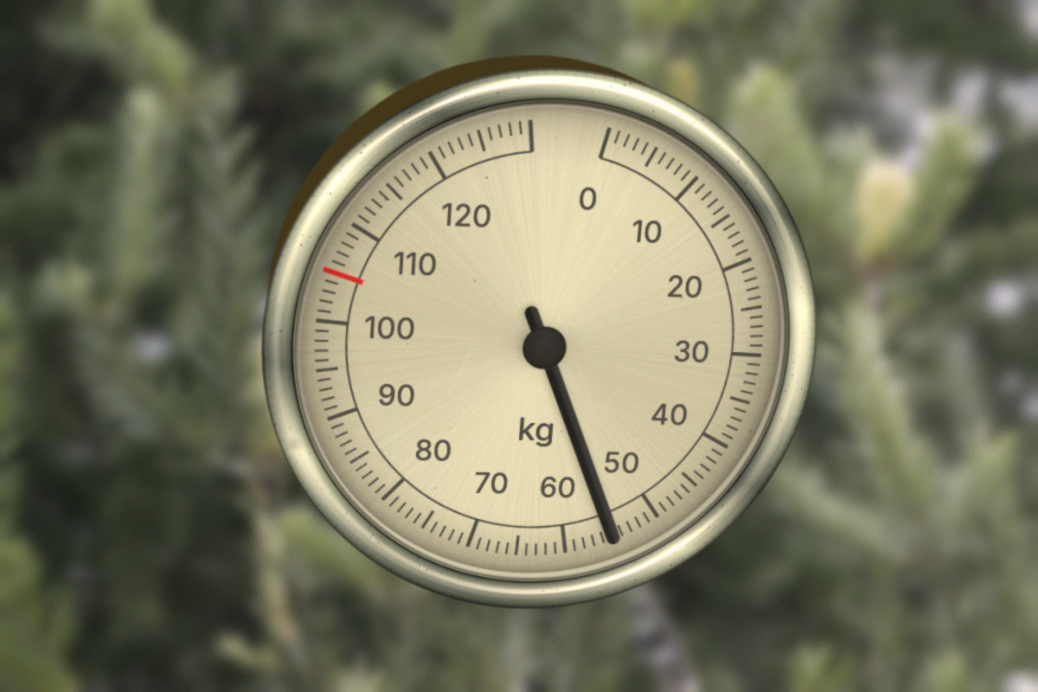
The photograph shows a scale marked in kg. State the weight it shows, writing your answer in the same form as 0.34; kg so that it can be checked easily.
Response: 55; kg
